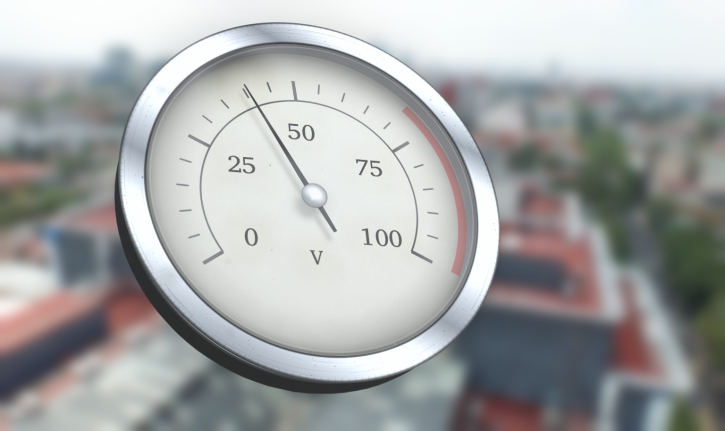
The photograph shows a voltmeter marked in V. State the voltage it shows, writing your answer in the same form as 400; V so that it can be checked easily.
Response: 40; V
